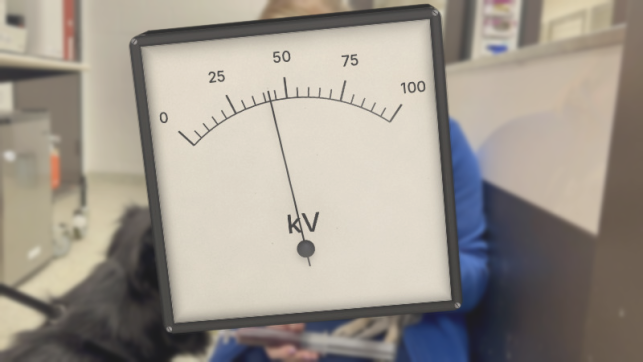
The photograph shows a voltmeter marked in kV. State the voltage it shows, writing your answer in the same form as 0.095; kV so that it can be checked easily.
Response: 42.5; kV
